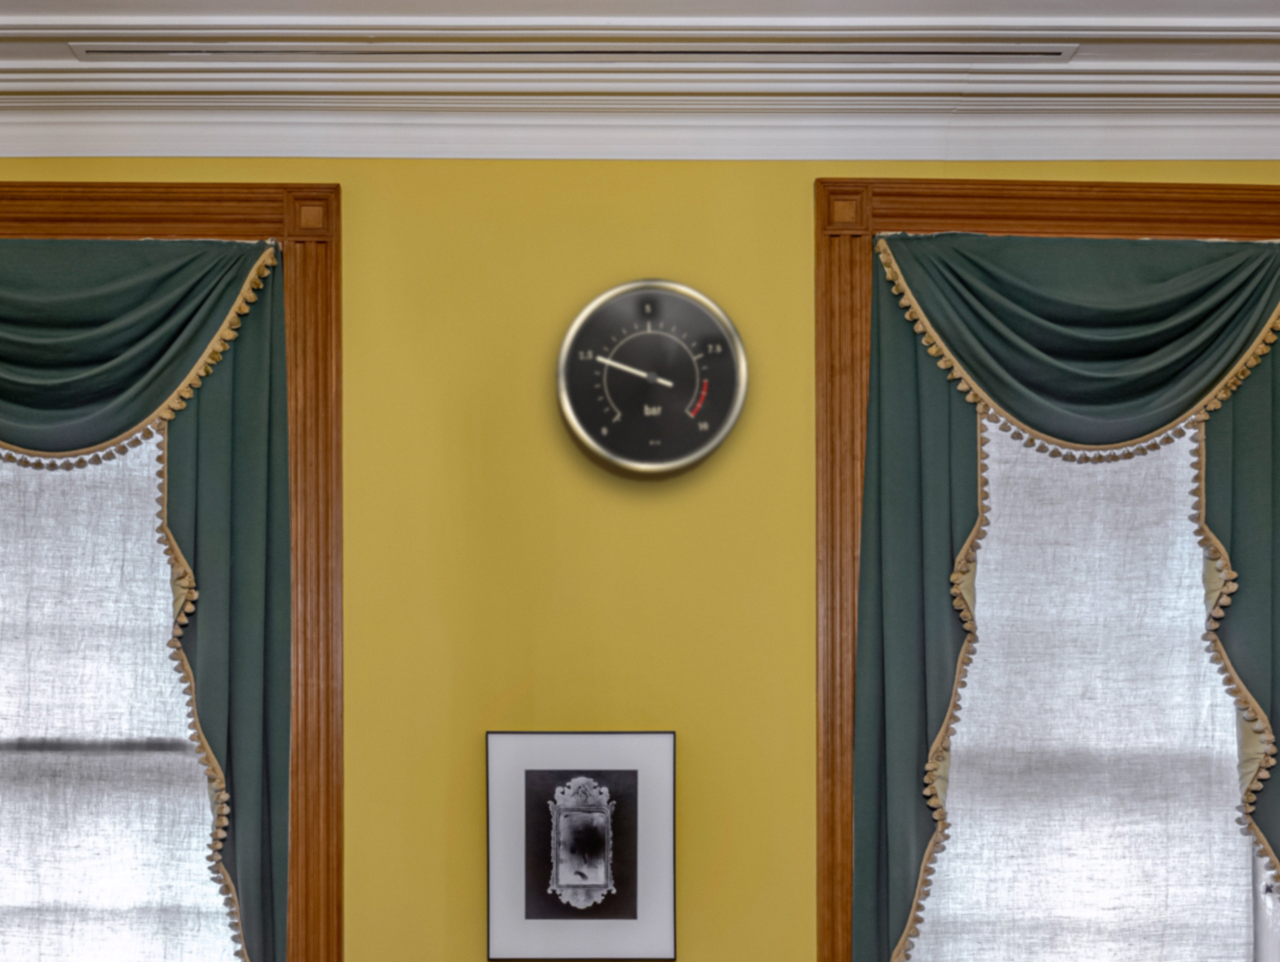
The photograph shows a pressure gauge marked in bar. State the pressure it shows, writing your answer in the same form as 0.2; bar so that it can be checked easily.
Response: 2.5; bar
